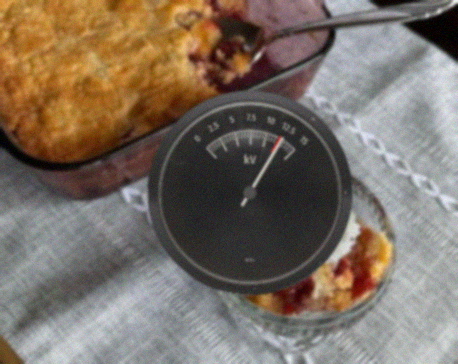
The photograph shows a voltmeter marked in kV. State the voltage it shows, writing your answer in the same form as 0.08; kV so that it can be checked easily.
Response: 12.5; kV
